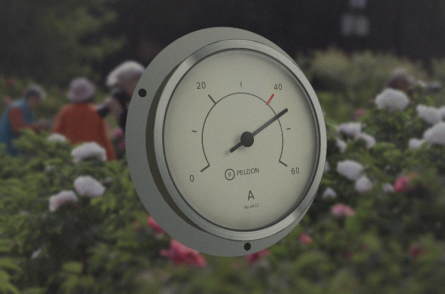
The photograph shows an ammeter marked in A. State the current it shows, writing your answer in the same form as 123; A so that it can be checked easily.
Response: 45; A
